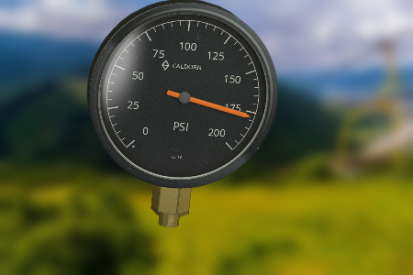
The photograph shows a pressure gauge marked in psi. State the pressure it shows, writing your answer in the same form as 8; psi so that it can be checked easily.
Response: 177.5; psi
